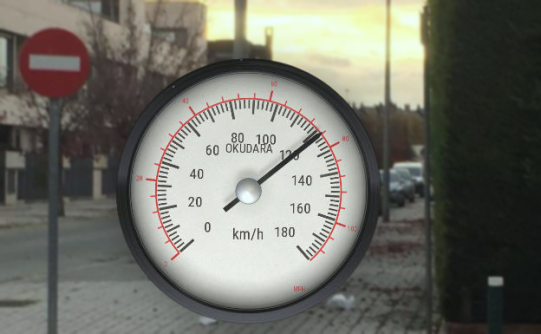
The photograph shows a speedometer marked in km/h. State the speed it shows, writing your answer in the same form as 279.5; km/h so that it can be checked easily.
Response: 122; km/h
